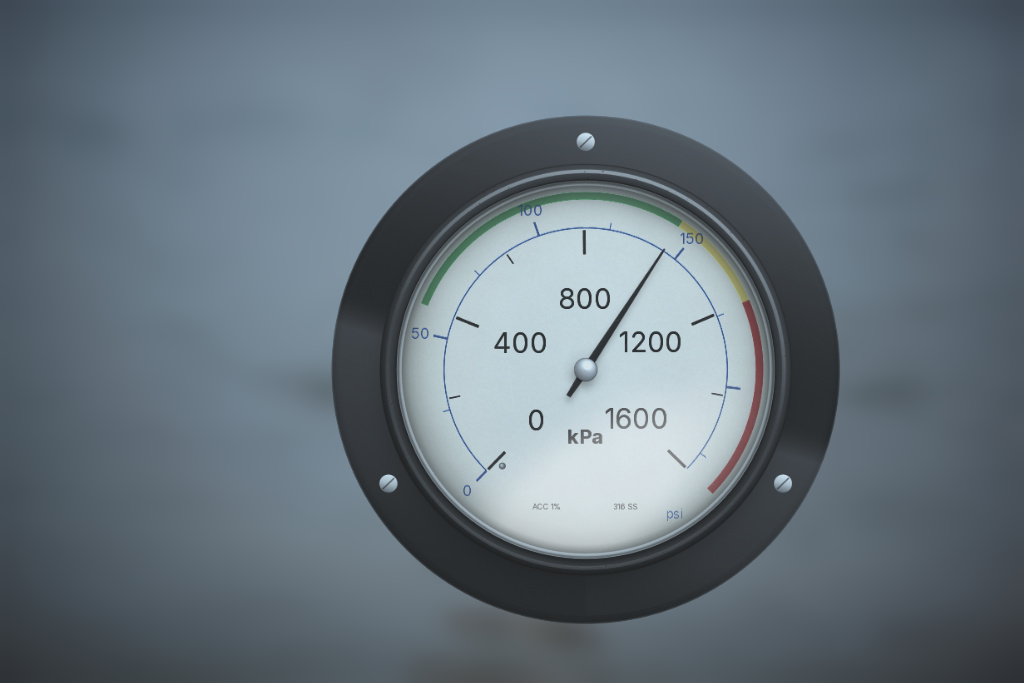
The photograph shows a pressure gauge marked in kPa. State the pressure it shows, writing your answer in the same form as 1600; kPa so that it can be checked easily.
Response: 1000; kPa
